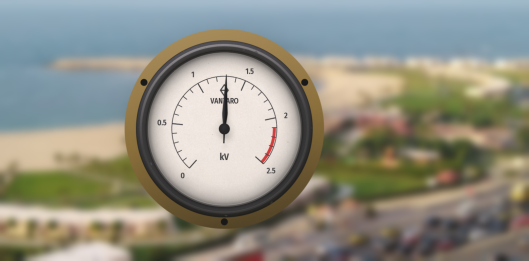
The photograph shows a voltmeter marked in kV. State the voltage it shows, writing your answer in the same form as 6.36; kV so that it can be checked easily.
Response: 1.3; kV
